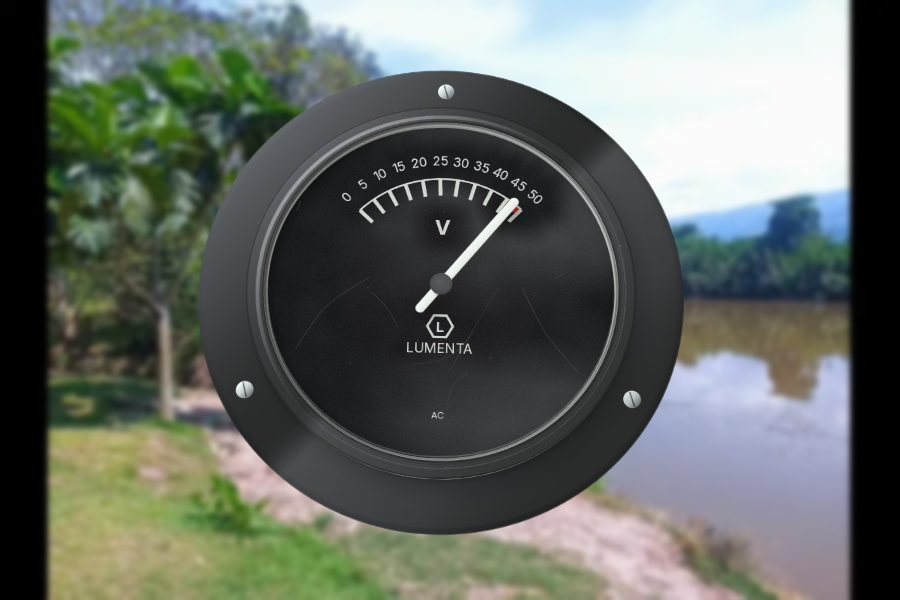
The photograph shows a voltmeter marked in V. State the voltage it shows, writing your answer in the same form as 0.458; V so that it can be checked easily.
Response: 47.5; V
